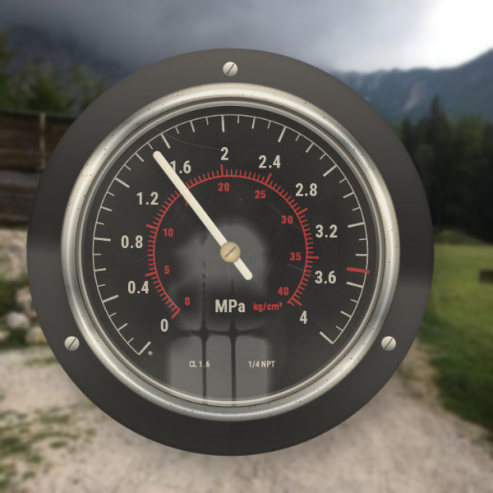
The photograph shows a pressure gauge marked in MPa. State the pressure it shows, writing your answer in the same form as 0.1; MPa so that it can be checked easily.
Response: 1.5; MPa
